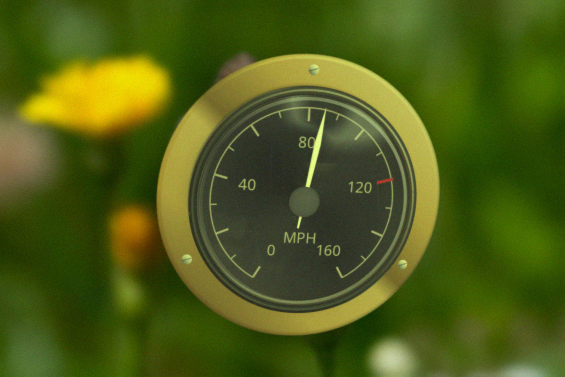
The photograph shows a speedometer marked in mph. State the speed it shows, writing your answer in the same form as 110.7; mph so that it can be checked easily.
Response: 85; mph
